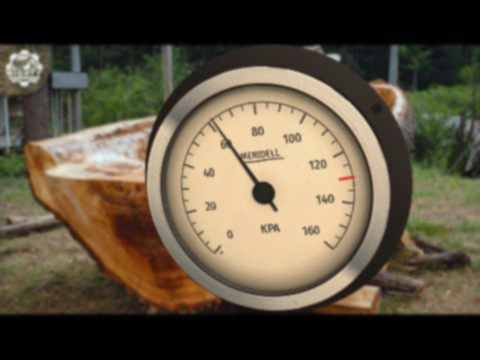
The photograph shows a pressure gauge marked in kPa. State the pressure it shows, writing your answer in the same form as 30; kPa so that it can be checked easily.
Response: 62.5; kPa
